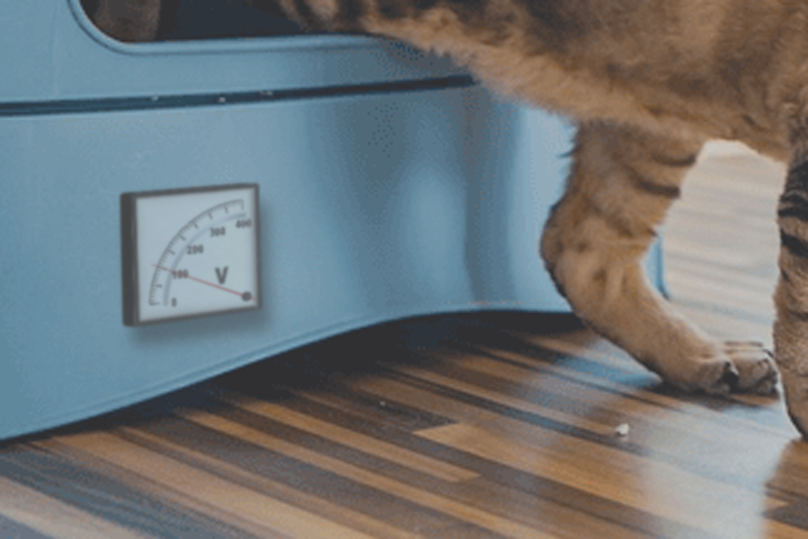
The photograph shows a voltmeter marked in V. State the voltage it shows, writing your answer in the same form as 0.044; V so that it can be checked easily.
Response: 100; V
